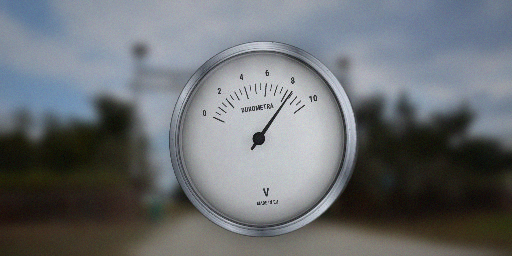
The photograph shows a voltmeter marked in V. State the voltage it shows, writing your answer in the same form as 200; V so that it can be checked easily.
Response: 8.5; V
